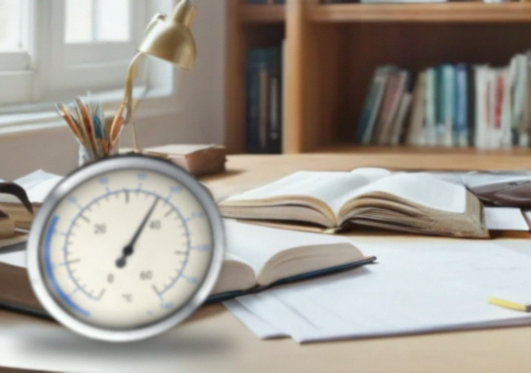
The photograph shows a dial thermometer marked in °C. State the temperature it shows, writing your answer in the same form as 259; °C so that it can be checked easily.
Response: 36; °C
